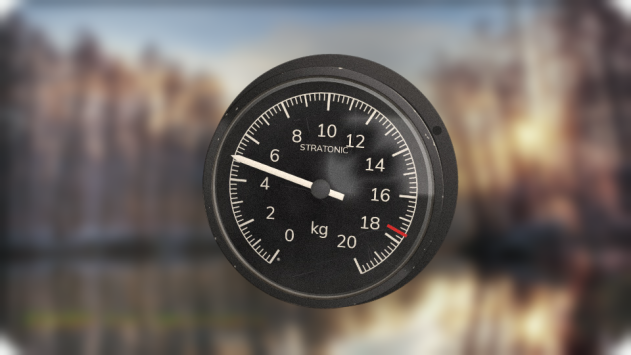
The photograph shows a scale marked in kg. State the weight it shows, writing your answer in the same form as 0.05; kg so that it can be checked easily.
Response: 5; kg
